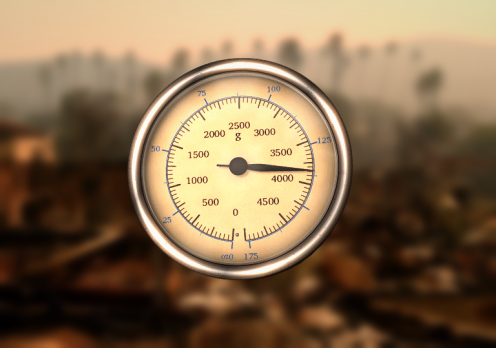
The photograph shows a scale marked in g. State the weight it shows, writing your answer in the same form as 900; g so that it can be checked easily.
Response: 3850; g
